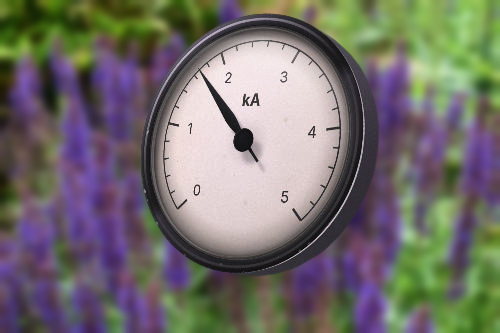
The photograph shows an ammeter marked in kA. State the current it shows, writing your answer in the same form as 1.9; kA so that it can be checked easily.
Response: 1.7; kA
